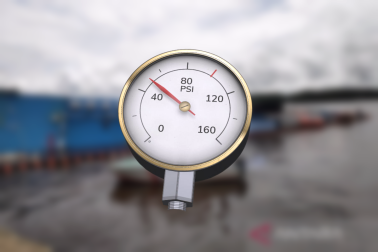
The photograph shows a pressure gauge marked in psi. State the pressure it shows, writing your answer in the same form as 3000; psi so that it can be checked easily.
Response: 50; psi
